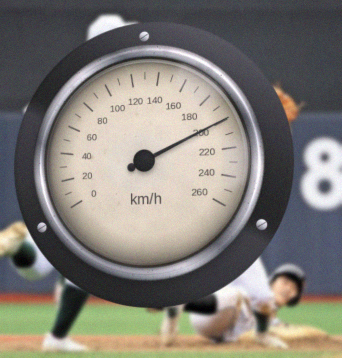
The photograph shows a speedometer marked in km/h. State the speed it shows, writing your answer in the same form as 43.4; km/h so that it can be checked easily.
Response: 200; km/h
